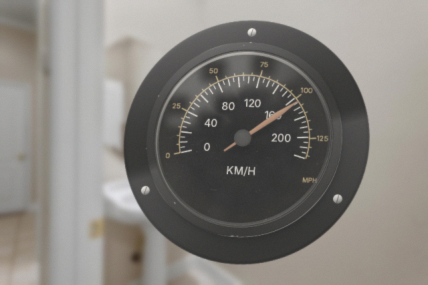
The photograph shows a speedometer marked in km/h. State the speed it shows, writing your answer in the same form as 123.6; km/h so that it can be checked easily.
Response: 165; km/h
